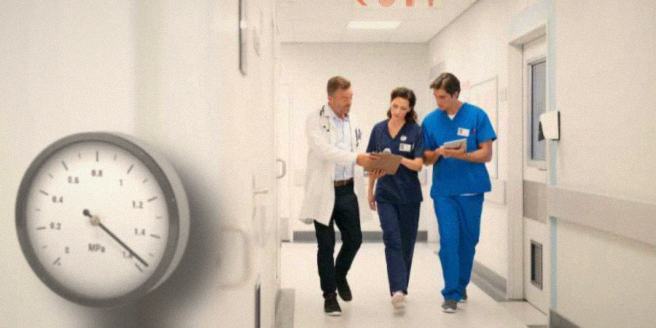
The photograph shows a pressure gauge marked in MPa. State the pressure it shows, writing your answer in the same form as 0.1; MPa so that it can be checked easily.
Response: 1.55; MPa
